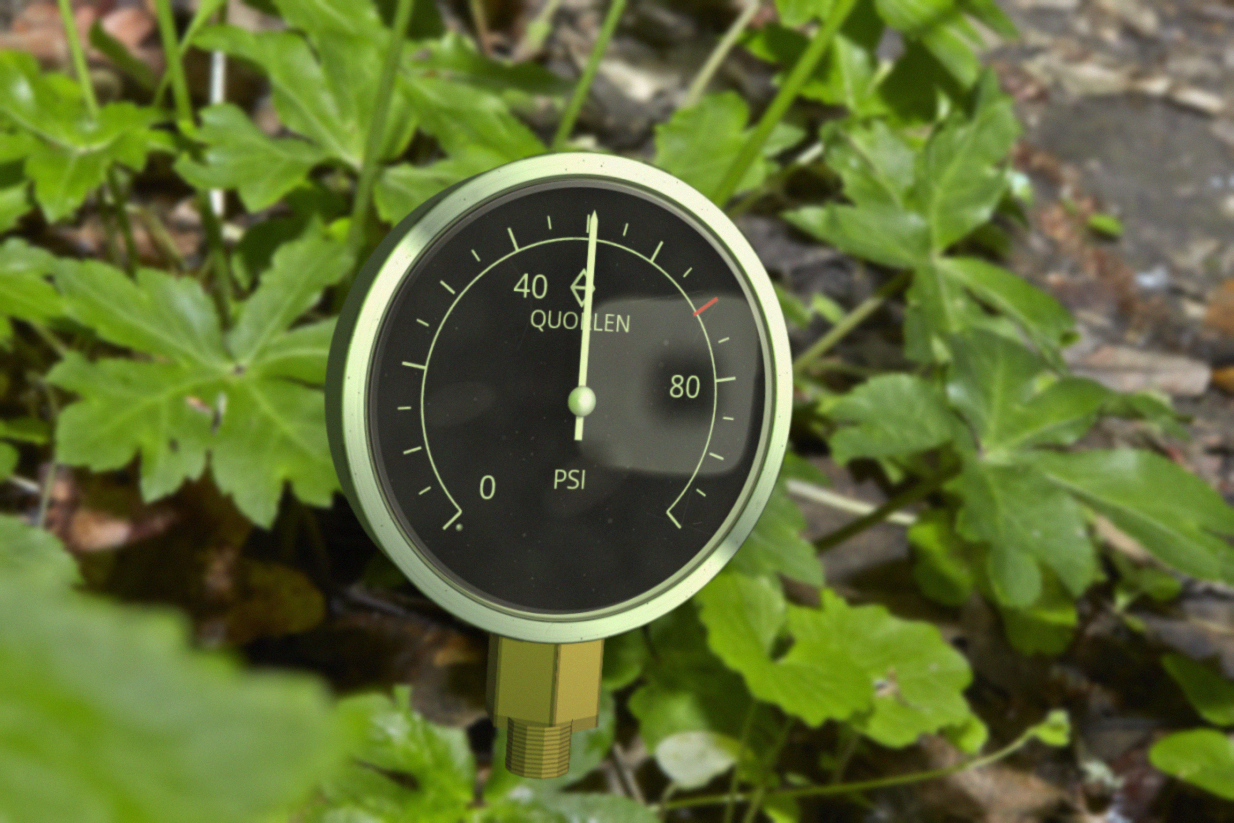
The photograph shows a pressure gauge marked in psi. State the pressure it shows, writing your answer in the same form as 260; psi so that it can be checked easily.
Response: 50; psi
